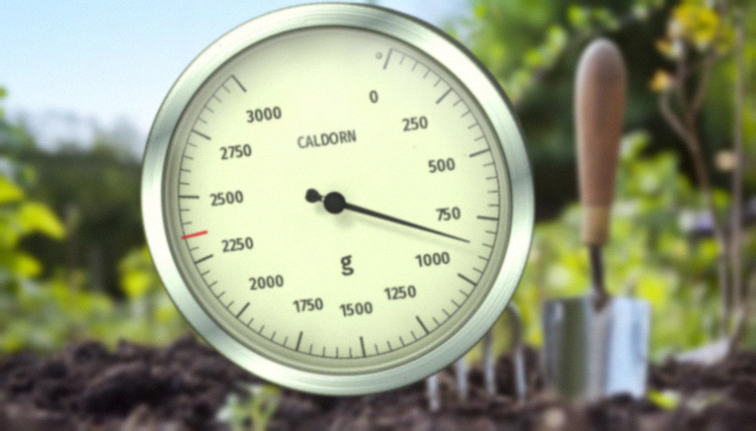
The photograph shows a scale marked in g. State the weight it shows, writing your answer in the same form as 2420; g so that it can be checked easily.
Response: 850; g
